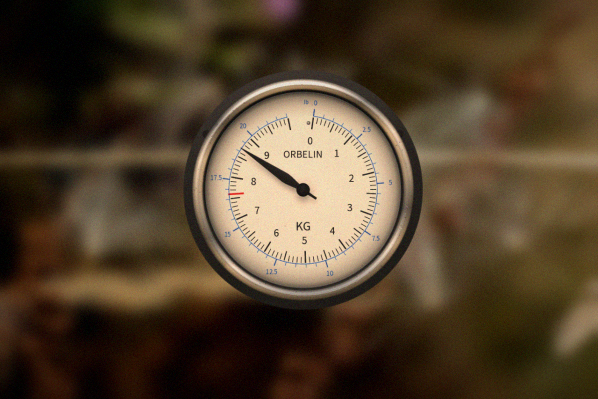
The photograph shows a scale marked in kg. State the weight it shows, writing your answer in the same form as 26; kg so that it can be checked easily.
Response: 8.7; kg
